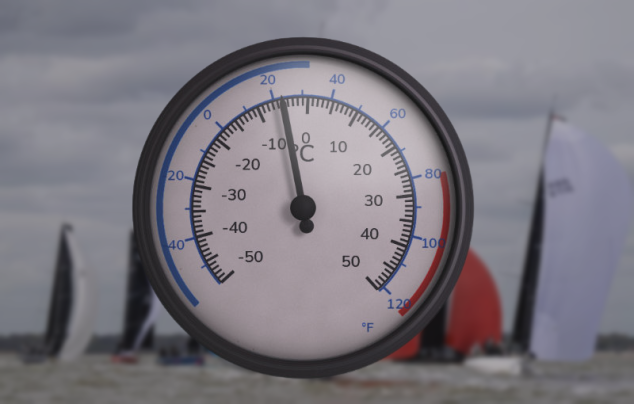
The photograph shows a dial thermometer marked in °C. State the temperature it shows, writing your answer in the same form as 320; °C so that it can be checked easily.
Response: -5; °C
